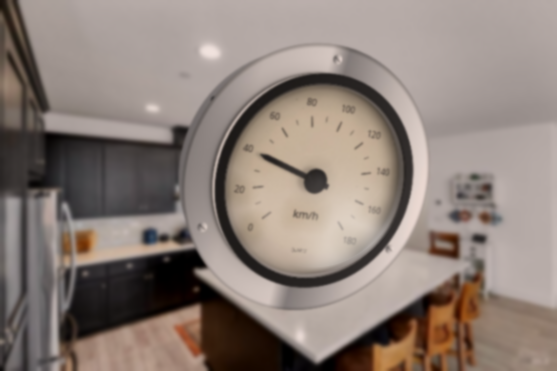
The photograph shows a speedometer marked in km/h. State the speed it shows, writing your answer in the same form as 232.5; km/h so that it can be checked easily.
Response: 40; km/h
